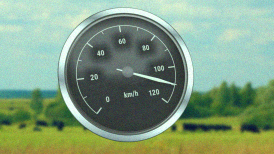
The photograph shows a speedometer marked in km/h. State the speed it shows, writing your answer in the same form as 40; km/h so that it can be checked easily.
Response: 110; km/h
